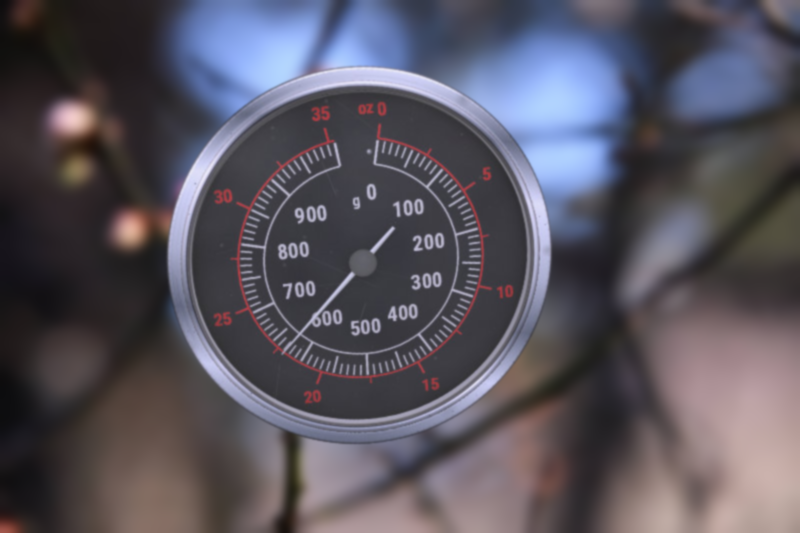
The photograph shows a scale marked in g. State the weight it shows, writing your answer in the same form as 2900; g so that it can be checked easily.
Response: 630; g
